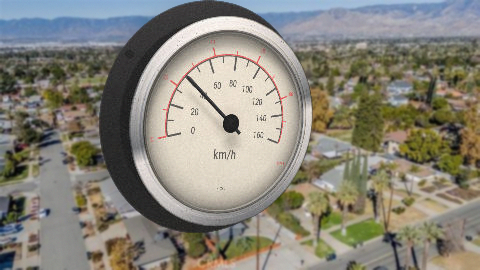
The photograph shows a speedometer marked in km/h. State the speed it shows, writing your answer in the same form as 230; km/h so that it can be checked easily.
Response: 40; km/h
